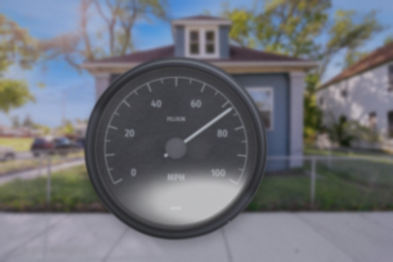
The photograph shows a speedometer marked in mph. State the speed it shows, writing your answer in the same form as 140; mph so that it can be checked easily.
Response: 72.5; mph
